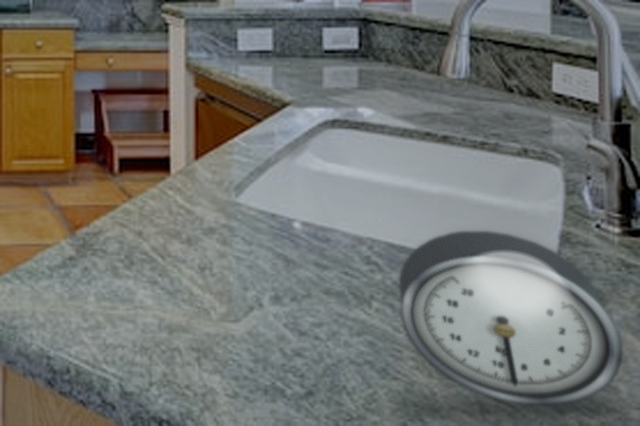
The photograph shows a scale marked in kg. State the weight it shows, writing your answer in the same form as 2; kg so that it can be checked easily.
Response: 9; kg
